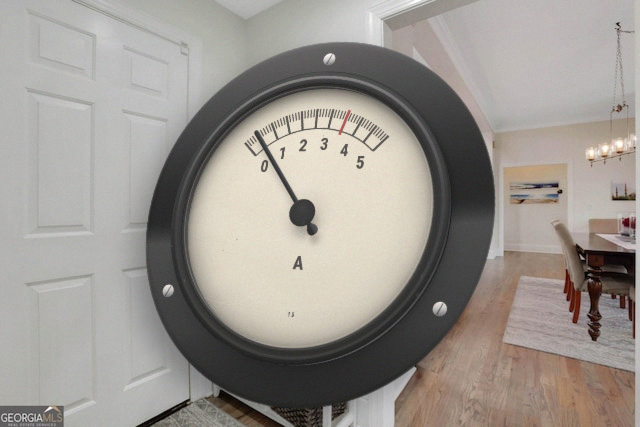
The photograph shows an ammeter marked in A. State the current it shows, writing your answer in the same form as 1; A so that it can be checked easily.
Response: 0.5; A
